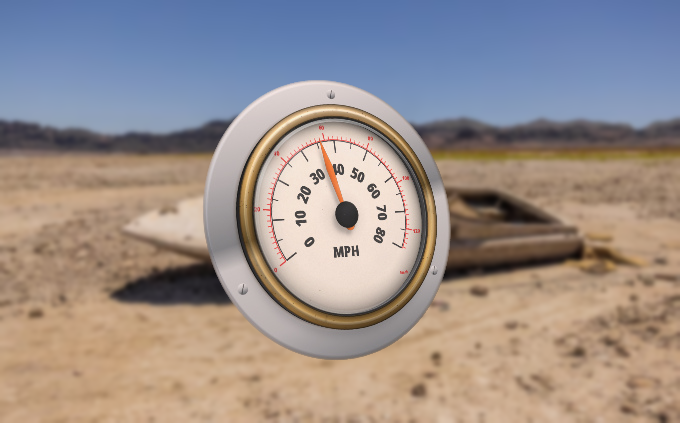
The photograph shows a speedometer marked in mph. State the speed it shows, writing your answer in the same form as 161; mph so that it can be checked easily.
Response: 35; mph
